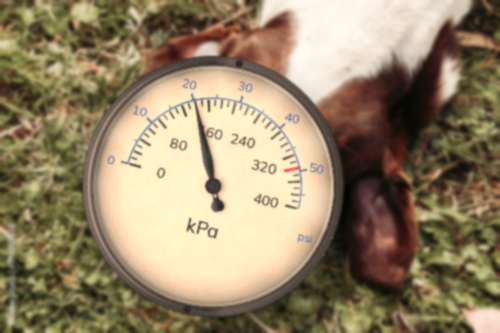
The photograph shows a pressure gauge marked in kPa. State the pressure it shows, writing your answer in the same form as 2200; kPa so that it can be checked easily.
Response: 140; kPa
